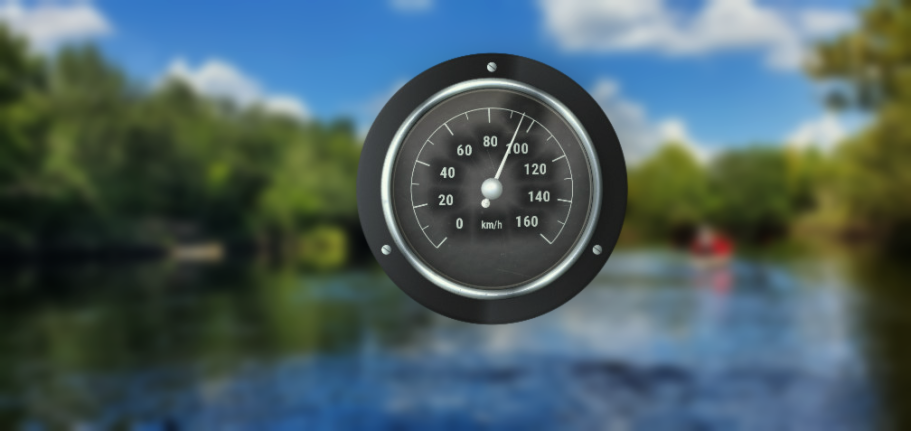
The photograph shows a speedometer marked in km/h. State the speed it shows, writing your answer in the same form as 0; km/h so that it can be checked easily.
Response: 95; km/h
